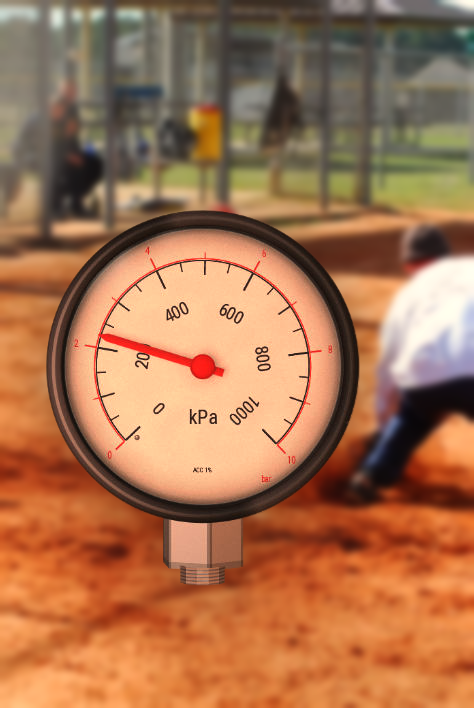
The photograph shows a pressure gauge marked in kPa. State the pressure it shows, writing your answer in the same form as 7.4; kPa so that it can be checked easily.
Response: 225; kPa
